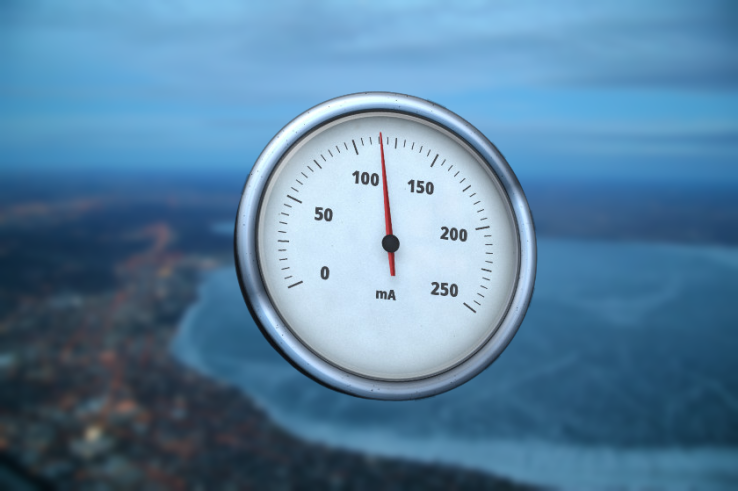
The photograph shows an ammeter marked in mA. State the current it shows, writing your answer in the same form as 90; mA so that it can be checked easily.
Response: 115; mA
